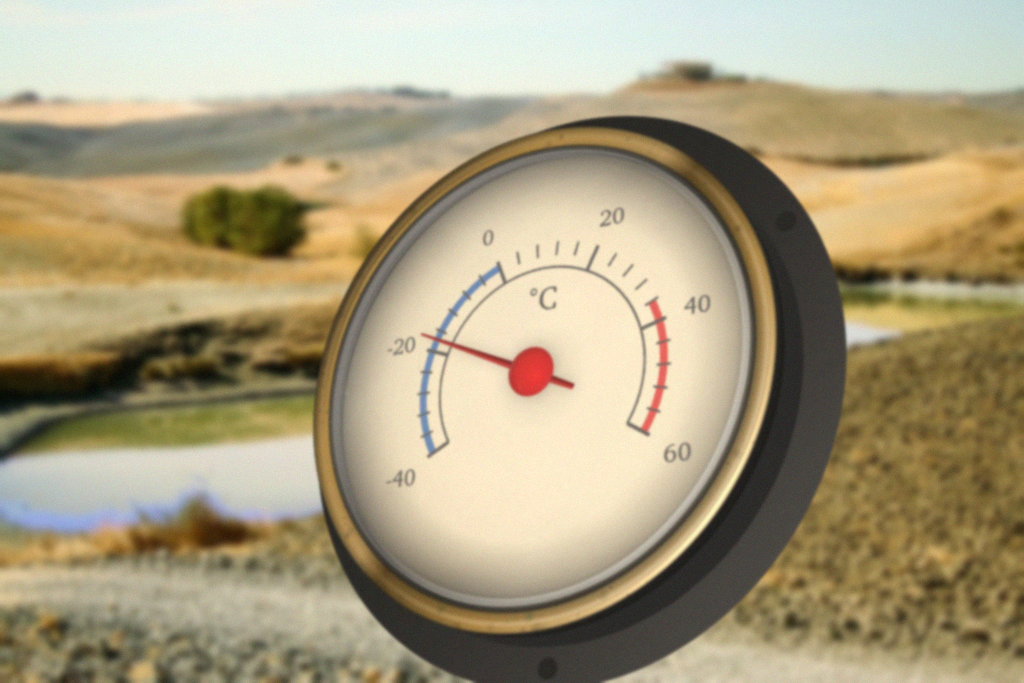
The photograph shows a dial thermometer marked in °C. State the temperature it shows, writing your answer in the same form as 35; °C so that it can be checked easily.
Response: -18; °C
